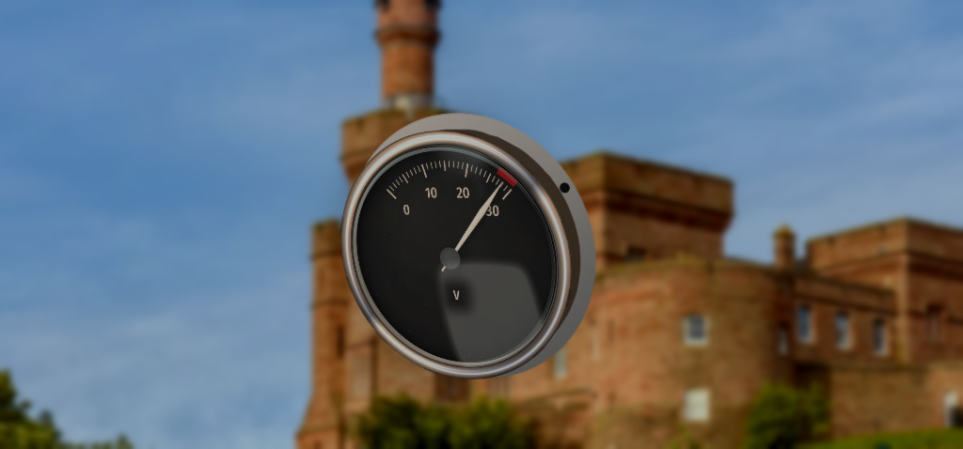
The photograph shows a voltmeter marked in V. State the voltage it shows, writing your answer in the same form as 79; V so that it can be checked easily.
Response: 28; V
